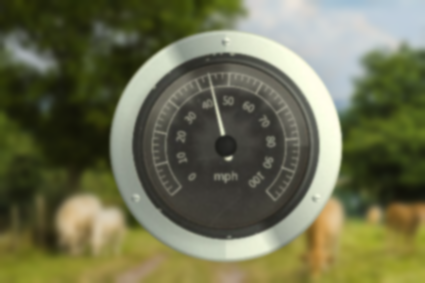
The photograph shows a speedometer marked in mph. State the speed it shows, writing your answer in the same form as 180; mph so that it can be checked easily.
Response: 44; mph
